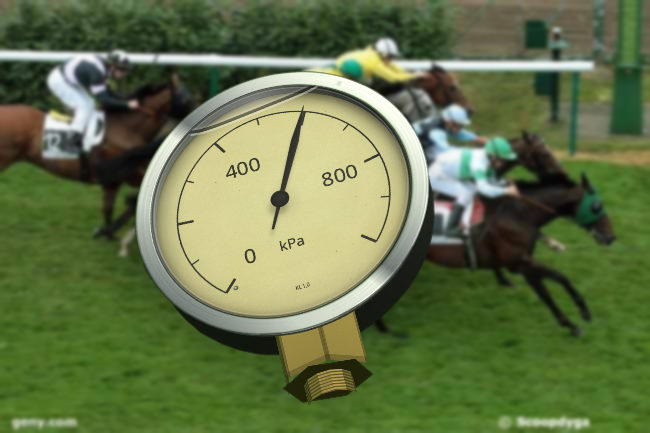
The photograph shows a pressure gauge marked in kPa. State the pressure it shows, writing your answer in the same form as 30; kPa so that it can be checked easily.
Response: 600; kPa
